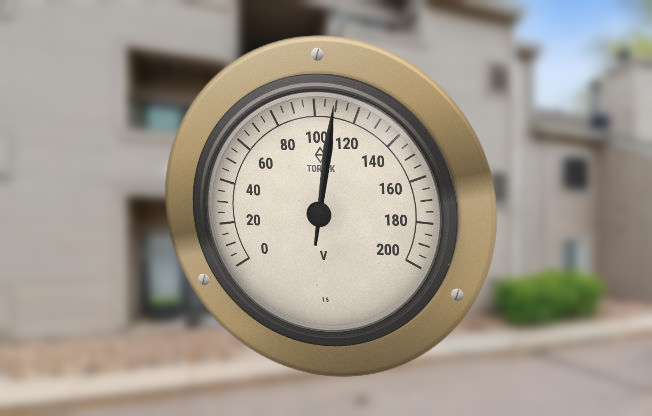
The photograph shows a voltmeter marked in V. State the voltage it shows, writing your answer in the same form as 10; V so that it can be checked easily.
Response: 110; V
